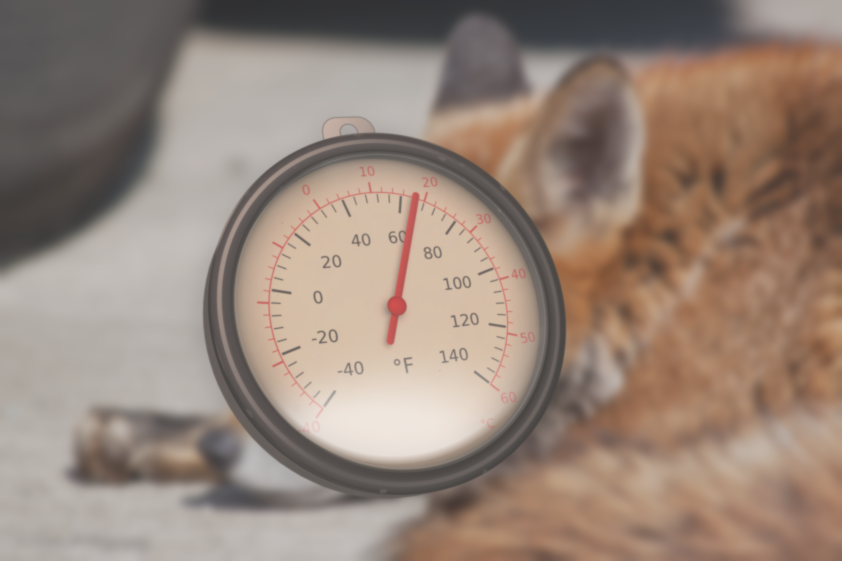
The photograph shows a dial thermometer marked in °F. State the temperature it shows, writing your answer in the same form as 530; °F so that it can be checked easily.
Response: 64; °F
